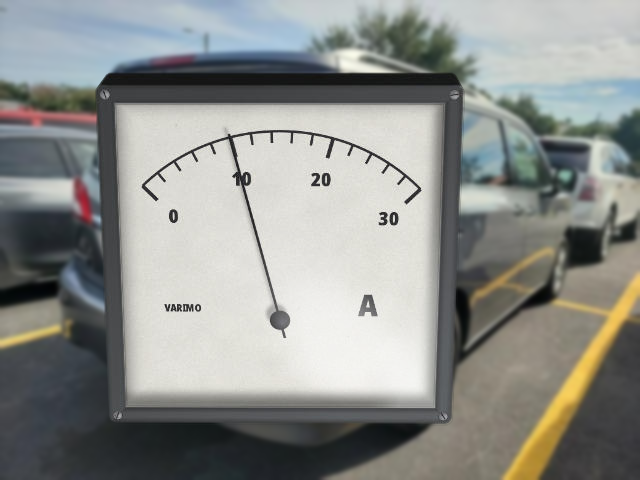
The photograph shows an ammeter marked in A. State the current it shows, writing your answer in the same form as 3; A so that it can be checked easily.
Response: 10; A
